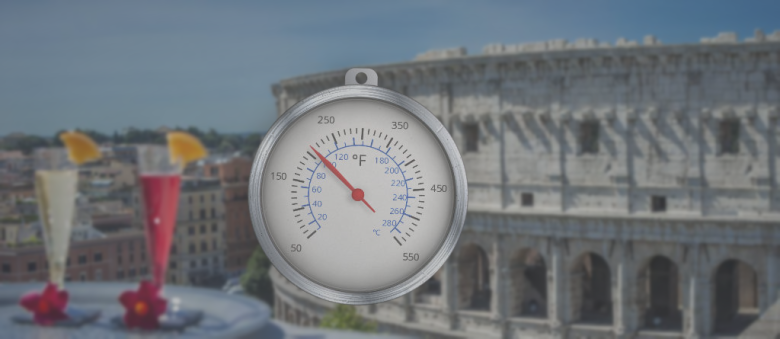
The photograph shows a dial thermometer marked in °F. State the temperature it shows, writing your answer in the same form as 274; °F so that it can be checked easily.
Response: 210; °F
